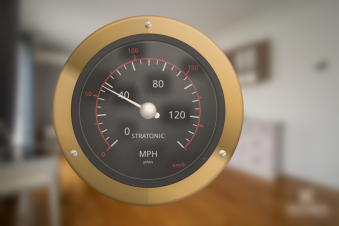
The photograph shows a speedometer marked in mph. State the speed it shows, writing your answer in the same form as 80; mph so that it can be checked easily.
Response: 37.5; mph
